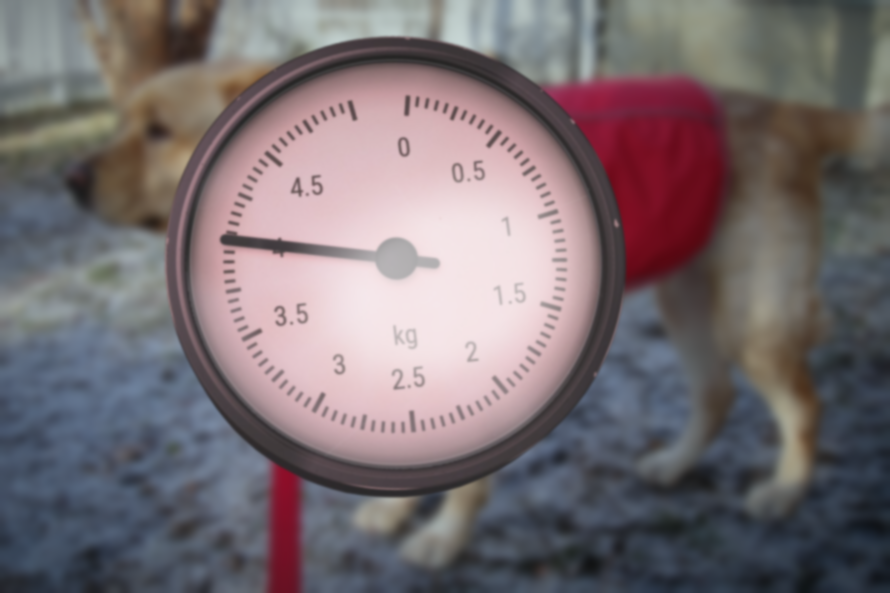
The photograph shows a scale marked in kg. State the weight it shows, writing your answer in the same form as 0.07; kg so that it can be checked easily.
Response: 4; kg
